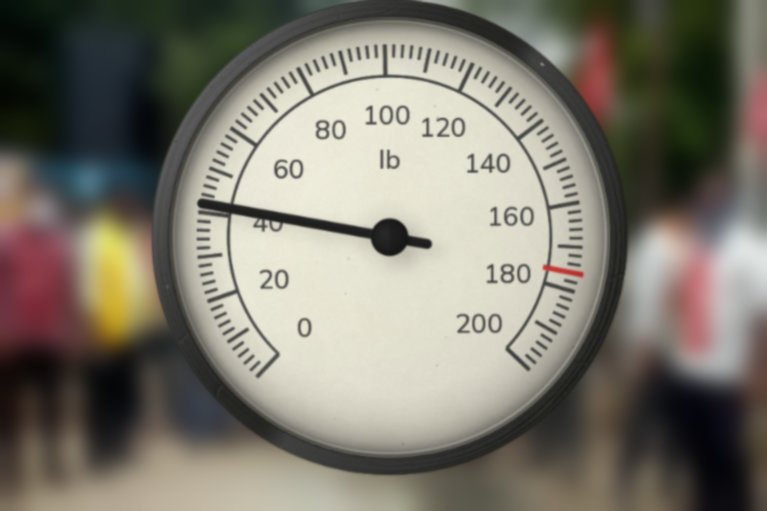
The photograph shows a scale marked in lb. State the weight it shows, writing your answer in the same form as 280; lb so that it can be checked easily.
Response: 42; lb
